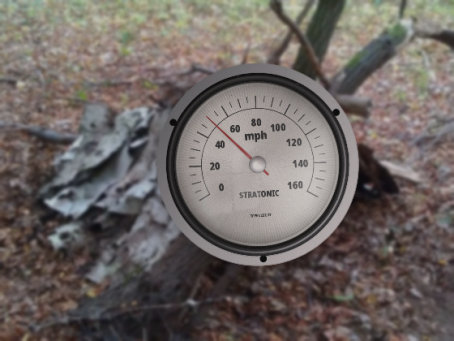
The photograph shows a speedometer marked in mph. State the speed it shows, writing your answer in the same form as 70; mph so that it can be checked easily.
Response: 50; mph
